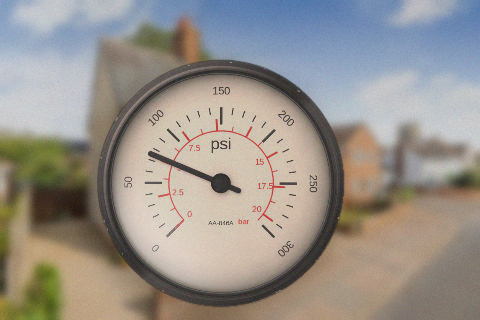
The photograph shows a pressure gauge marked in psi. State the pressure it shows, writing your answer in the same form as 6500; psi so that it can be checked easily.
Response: 75; psi
